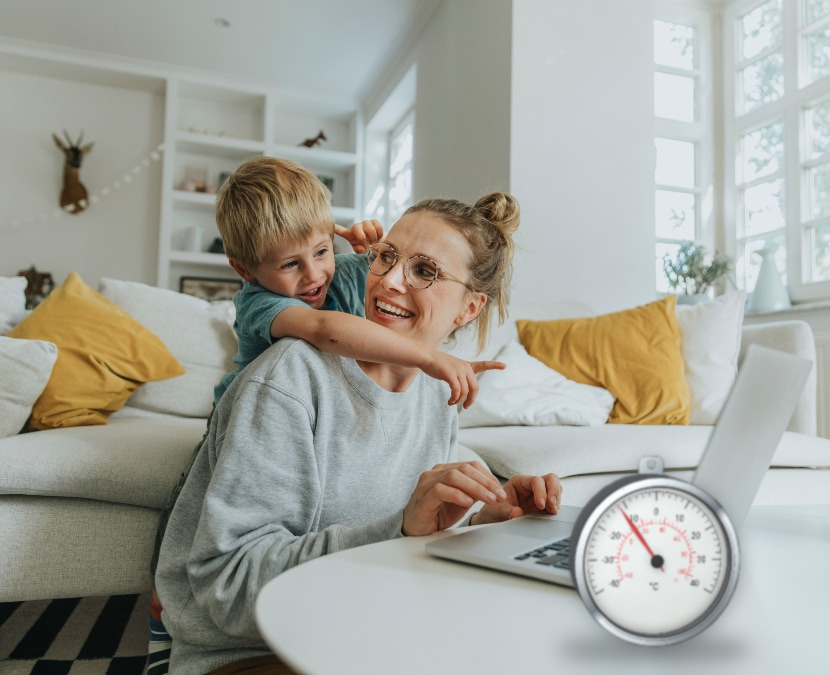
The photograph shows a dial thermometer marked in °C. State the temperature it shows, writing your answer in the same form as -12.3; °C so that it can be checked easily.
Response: -12; °C
